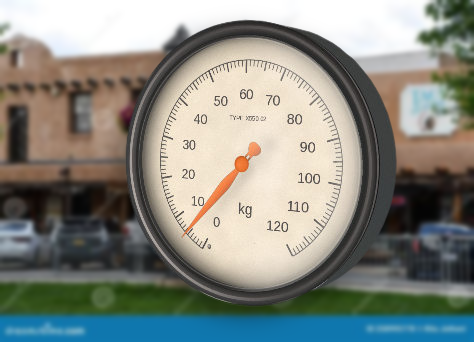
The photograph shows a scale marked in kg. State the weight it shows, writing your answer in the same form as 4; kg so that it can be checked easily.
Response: 5; kg
